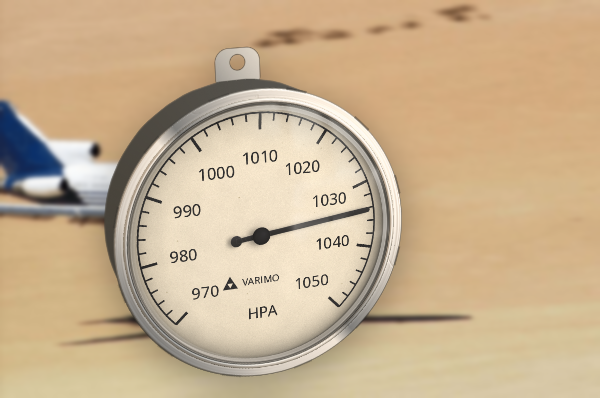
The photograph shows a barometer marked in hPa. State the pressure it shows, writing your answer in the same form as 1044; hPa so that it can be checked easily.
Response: 1034; hPa
